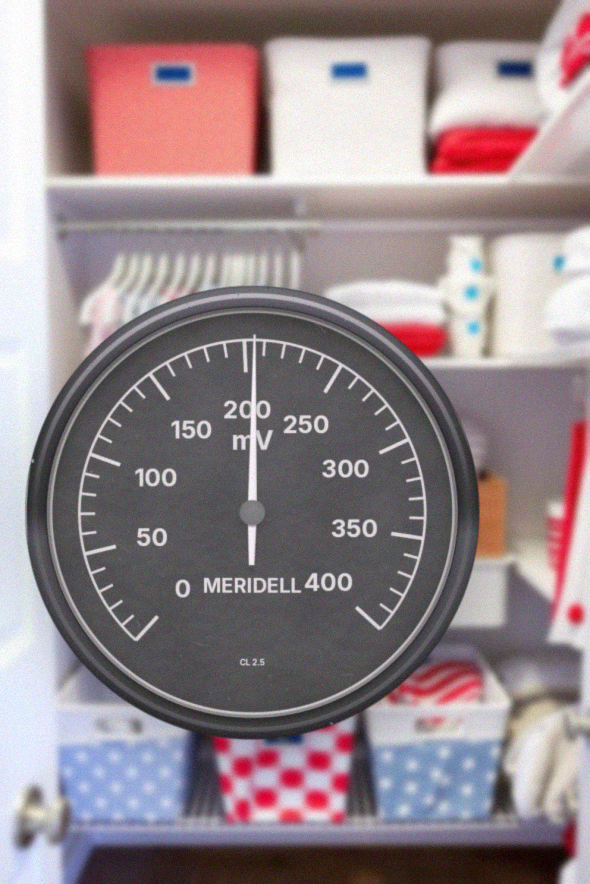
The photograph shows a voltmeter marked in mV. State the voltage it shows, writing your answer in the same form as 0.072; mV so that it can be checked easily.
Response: 205; mV
